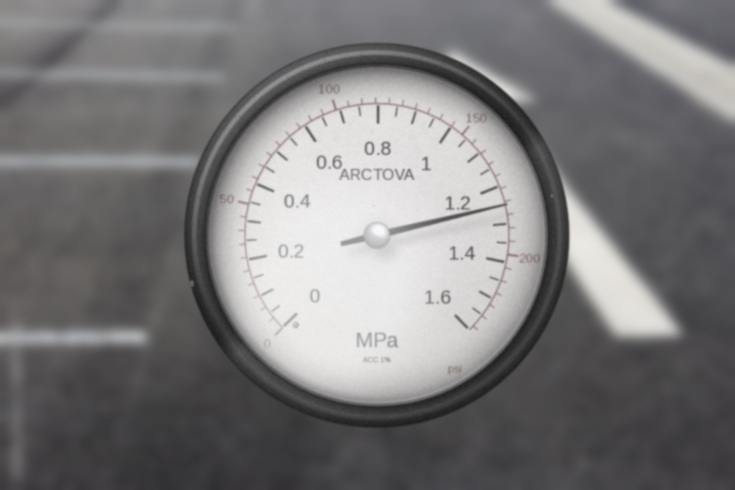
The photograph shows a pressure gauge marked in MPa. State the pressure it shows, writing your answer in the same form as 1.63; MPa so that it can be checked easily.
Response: 1.25; MPa
